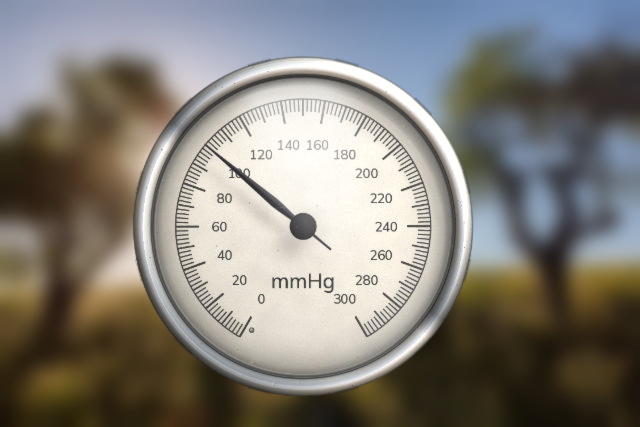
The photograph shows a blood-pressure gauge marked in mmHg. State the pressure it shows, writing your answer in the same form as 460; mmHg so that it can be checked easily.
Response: 100; mmHg
